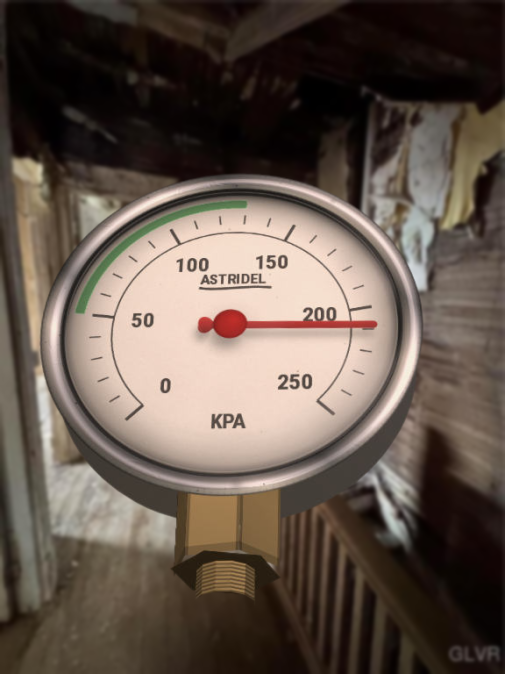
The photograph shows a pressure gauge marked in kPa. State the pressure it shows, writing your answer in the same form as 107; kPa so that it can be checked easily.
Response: 210; kPa
